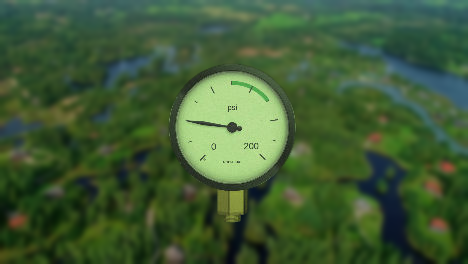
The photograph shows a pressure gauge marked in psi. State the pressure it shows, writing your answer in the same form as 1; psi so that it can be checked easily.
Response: 40; psi
